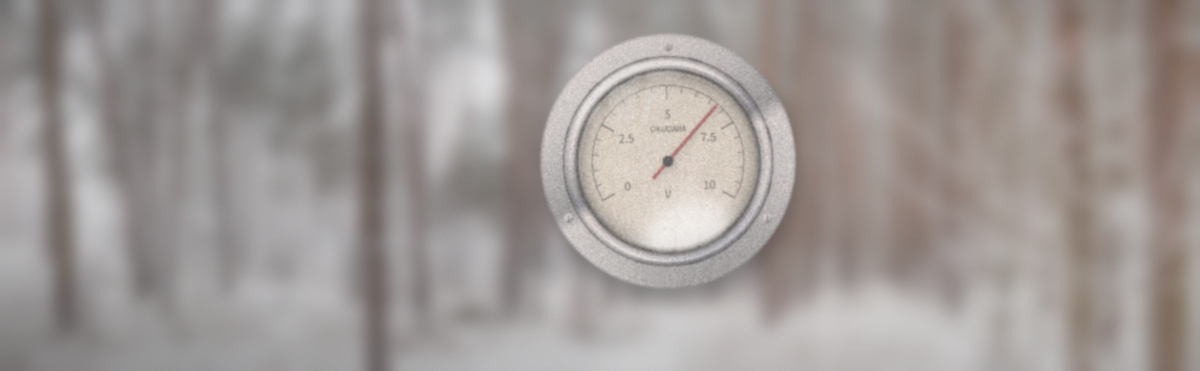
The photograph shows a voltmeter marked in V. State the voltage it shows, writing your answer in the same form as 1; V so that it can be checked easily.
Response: 6.75; V
